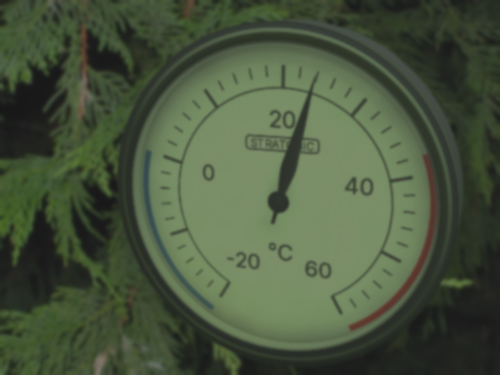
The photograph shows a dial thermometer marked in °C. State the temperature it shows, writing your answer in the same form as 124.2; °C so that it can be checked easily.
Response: 24; °C
